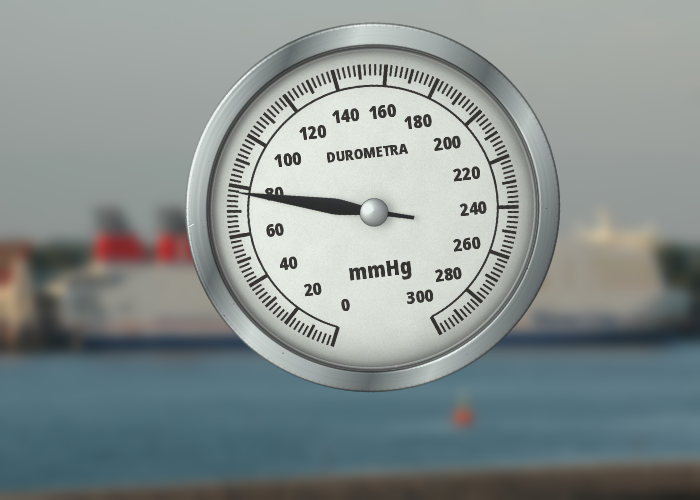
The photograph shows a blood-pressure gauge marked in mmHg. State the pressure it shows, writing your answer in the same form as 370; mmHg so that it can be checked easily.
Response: 78; mmHg
